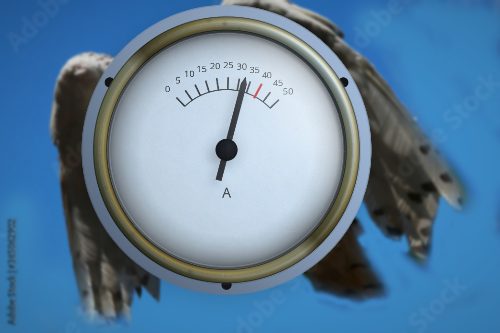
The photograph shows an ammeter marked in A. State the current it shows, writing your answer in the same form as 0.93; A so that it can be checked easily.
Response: 32.5; A
